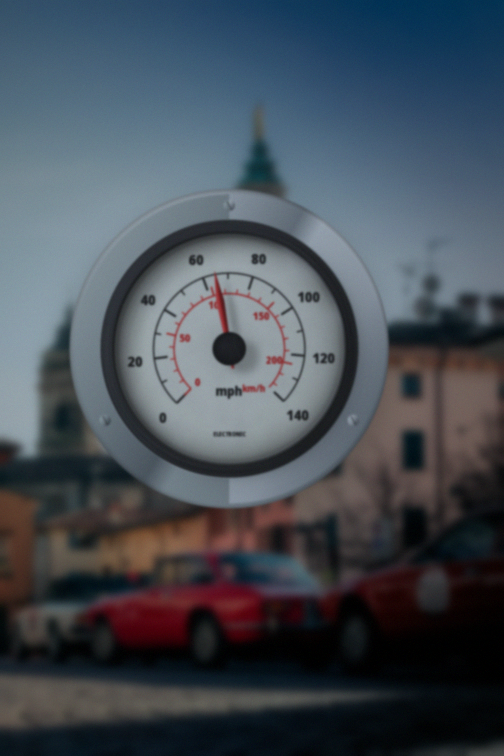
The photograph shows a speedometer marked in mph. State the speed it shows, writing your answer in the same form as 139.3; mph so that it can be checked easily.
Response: 65; mph
